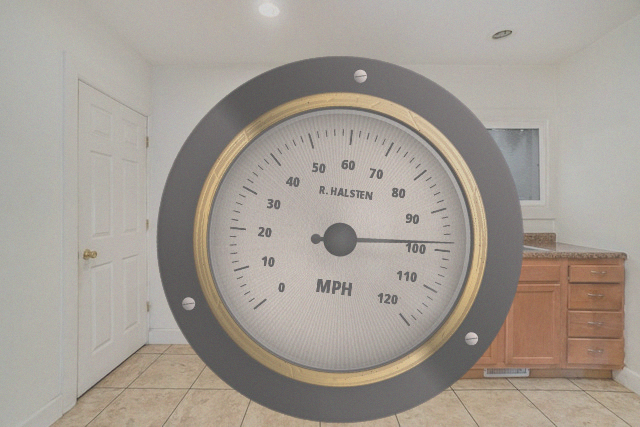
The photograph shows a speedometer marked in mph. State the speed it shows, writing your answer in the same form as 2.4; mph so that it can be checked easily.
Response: 98; mph
